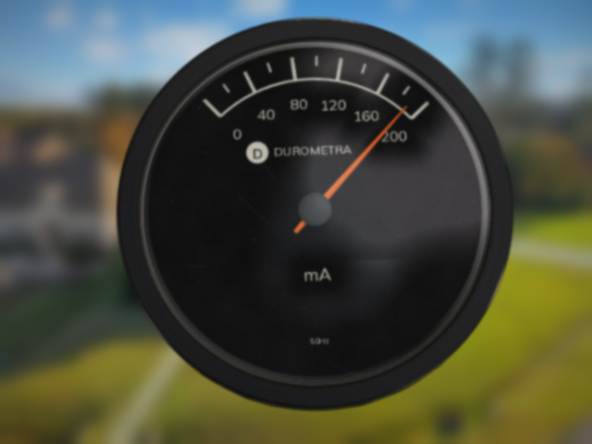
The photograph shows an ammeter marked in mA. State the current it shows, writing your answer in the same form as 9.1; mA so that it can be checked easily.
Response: 190; mA
